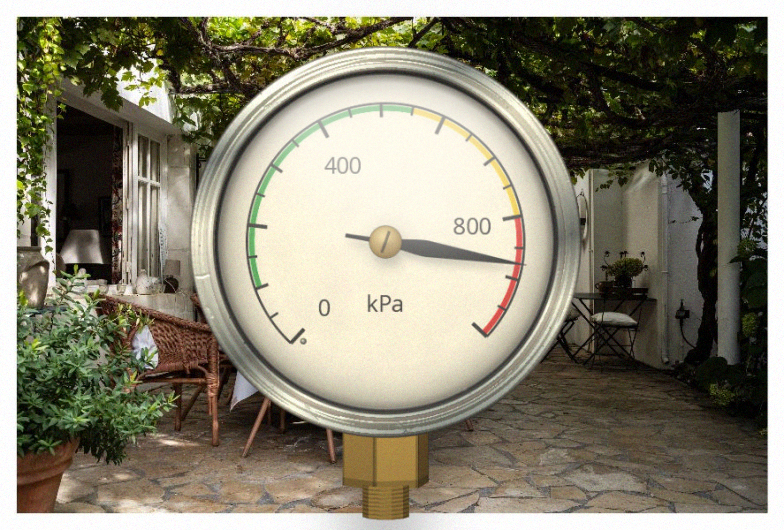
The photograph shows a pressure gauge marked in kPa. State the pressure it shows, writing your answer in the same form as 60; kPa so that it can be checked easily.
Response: 875; kPa
